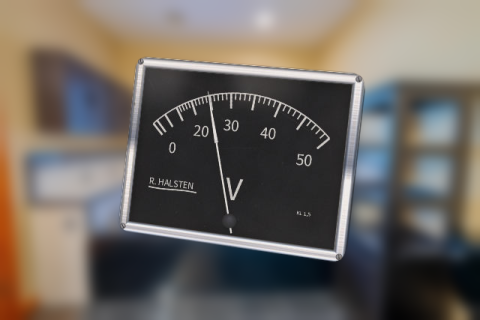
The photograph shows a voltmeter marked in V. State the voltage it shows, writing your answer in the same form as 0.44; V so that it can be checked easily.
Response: 25; V
